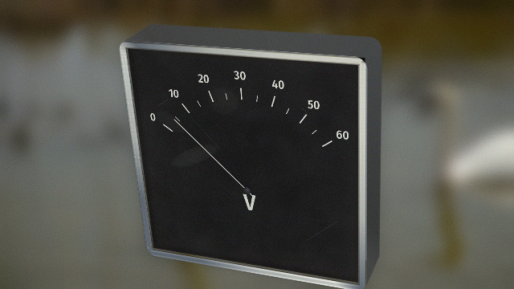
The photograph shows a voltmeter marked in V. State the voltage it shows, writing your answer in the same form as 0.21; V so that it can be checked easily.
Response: 5; V
